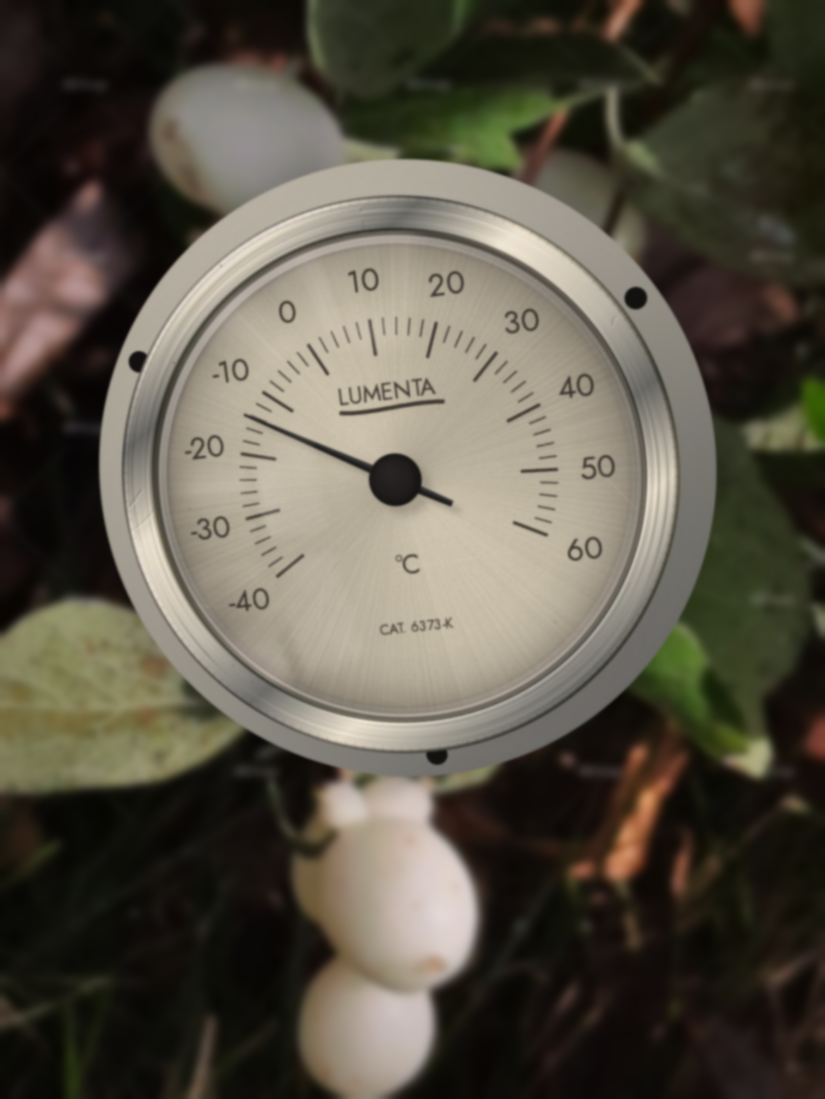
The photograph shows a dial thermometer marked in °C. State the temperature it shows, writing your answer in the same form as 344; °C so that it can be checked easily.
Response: -14; °C
